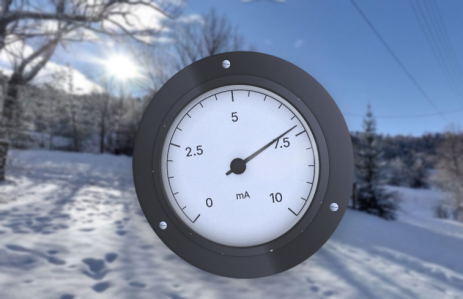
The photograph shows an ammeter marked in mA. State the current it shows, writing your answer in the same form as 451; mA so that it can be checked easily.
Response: 7.25; mA
